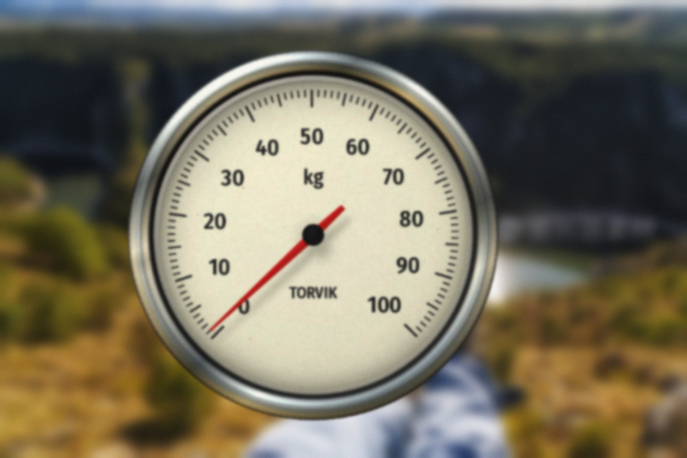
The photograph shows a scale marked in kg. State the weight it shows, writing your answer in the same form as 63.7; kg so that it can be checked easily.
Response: 1; kg
